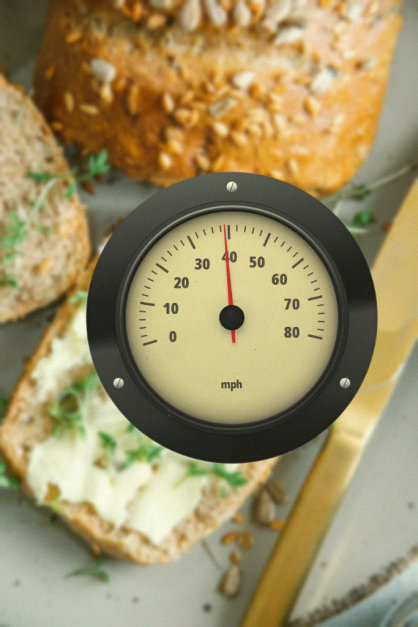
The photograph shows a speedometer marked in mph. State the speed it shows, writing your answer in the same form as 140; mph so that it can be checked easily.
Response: 39; mph
